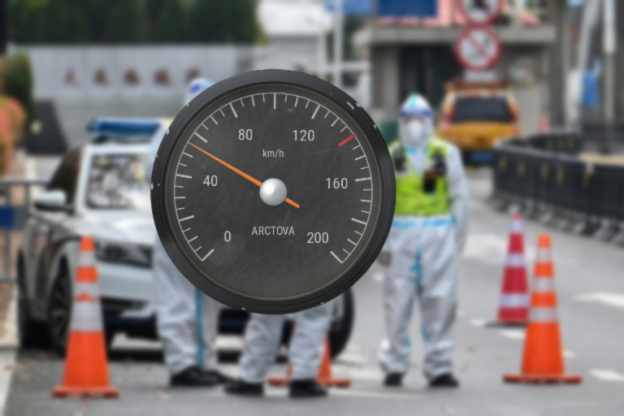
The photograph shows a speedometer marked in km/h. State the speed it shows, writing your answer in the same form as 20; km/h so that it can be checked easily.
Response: 55; km/h
